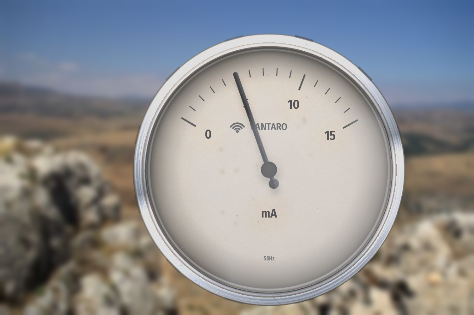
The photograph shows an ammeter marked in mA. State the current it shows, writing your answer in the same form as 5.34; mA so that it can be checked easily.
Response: 5; mA
